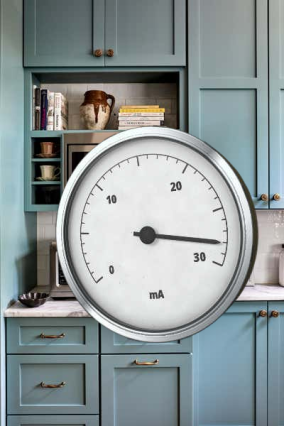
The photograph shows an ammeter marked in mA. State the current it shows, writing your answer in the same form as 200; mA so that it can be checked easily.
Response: 28; mA
